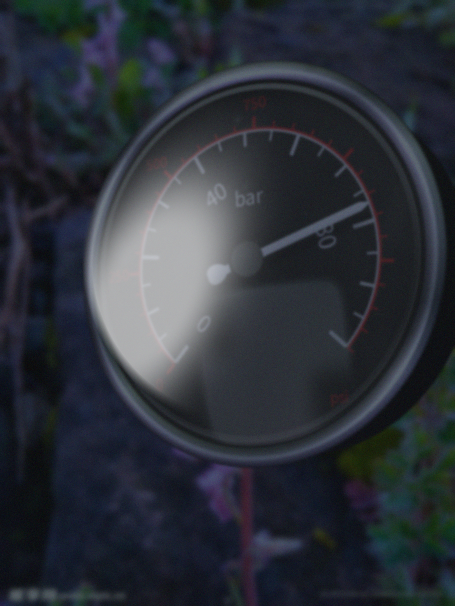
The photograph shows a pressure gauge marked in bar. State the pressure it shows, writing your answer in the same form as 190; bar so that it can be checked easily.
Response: 77.5; bar
